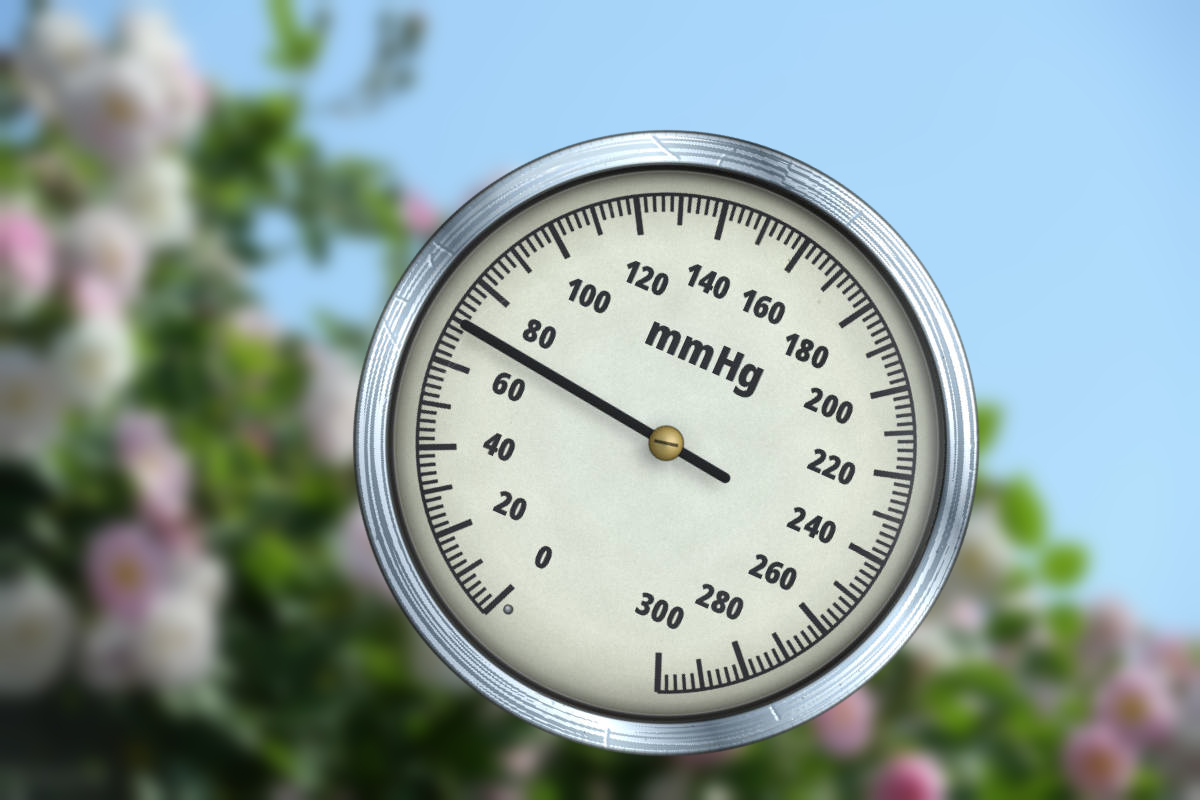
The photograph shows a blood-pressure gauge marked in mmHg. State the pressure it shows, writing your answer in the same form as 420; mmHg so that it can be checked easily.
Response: 70; mmHg
